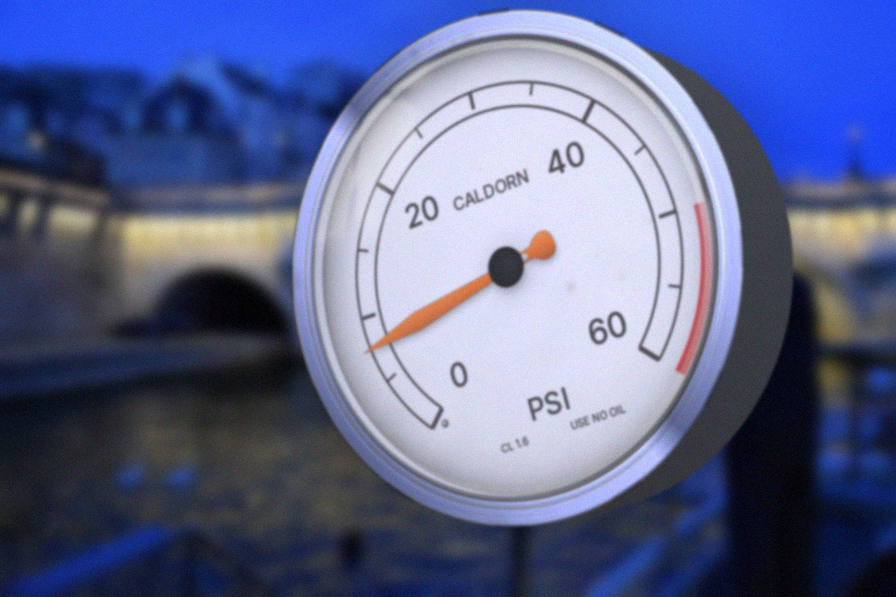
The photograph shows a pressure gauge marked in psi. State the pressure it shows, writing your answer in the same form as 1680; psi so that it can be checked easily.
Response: 7.5; psi
